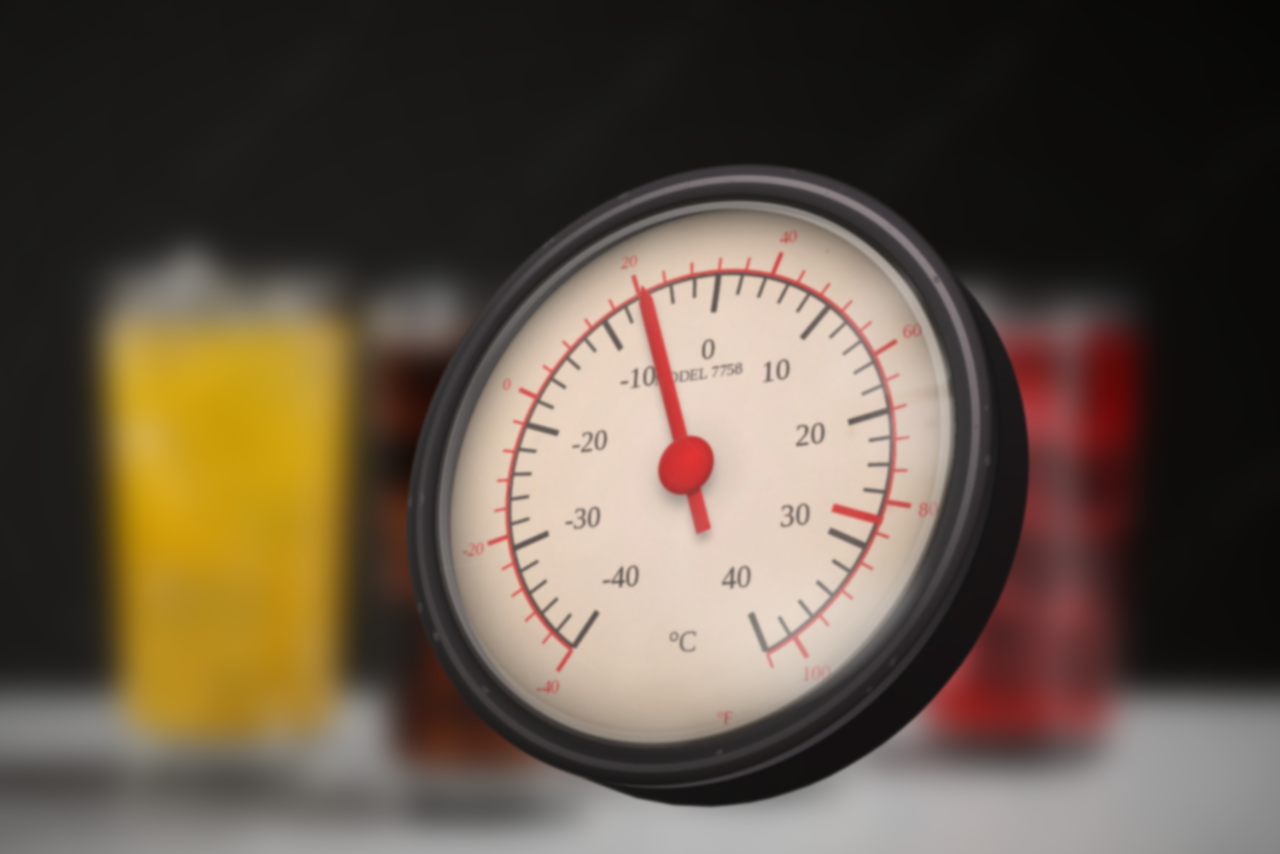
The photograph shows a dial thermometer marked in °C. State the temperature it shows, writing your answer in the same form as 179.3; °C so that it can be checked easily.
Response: -6; °C
